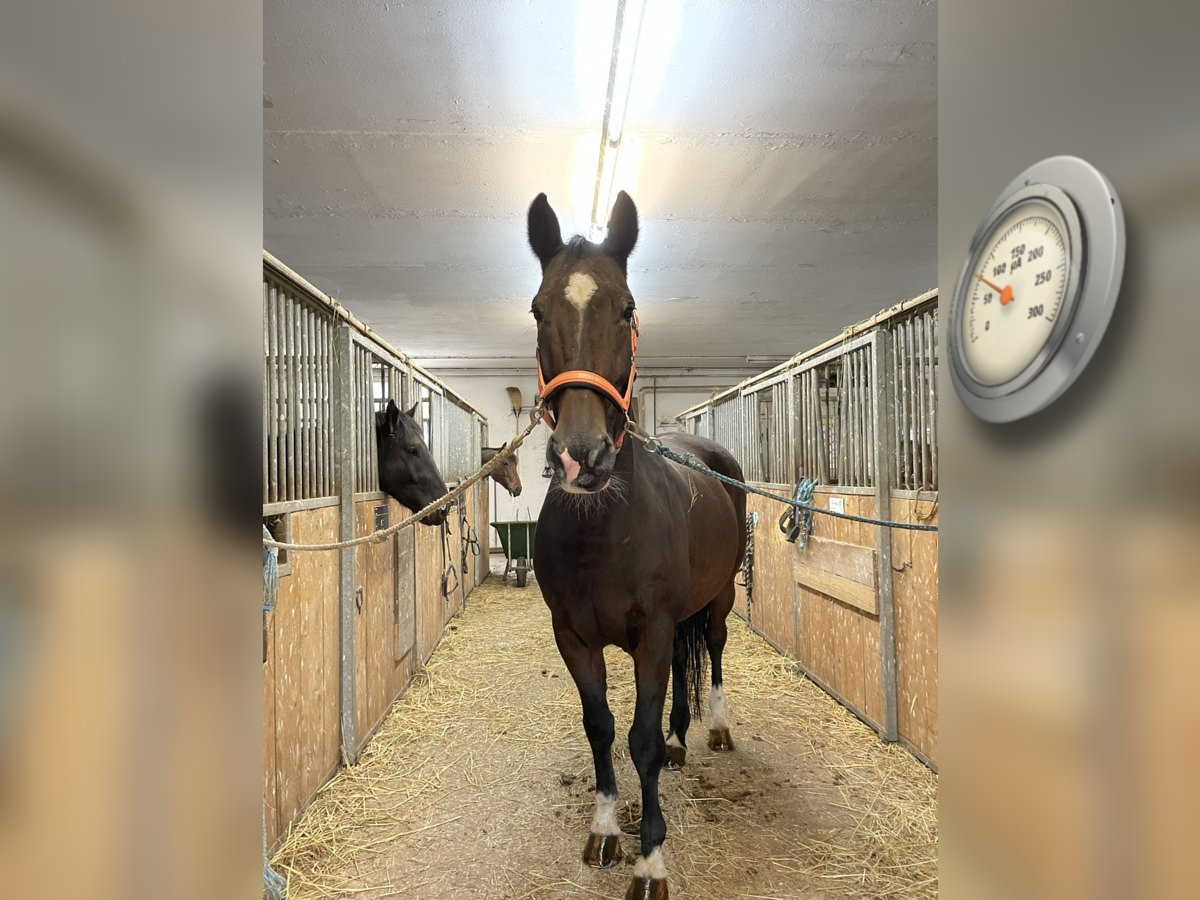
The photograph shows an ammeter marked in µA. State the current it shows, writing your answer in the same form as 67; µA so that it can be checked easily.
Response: 75; µA
